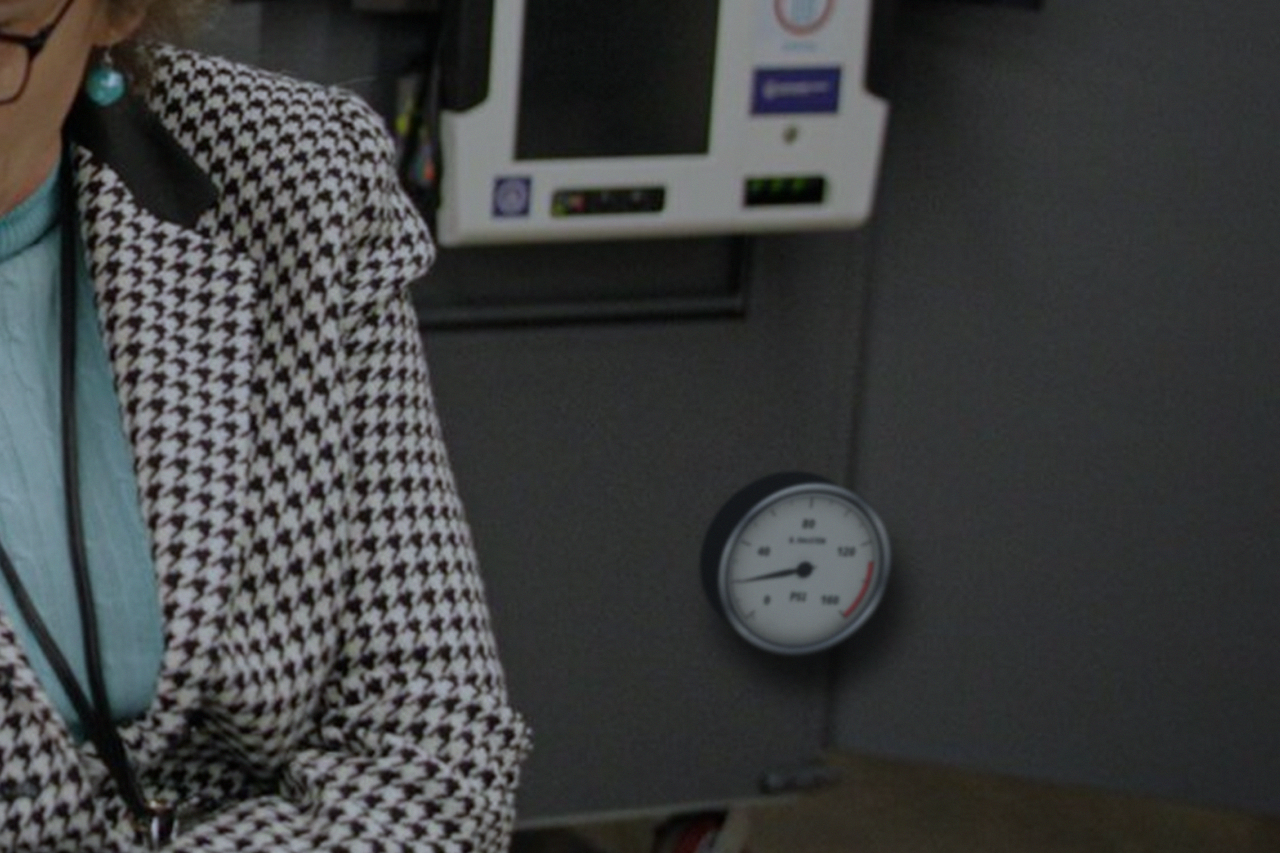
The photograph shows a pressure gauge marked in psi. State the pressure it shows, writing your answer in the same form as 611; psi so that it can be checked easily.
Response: 20; psi
